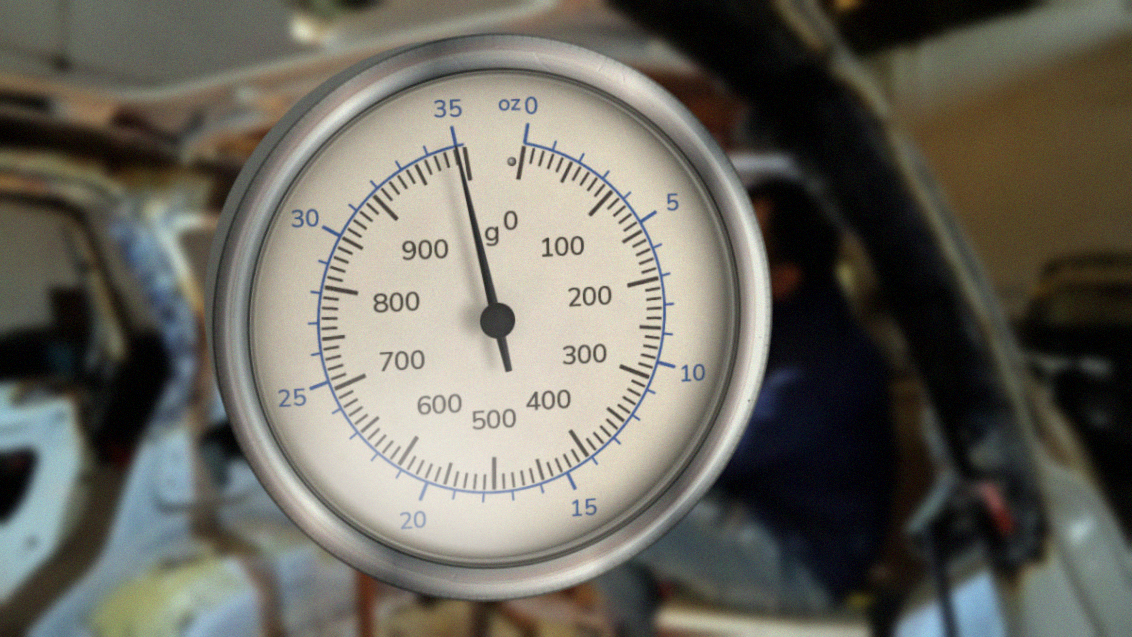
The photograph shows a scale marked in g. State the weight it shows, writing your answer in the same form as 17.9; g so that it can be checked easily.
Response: 990; g
